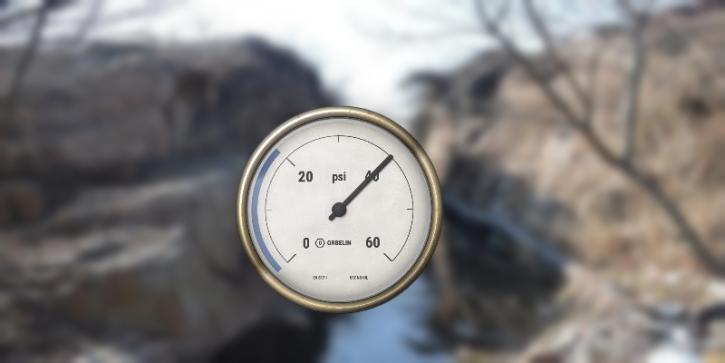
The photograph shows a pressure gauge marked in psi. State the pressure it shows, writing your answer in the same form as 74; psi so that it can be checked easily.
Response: 40; psi
